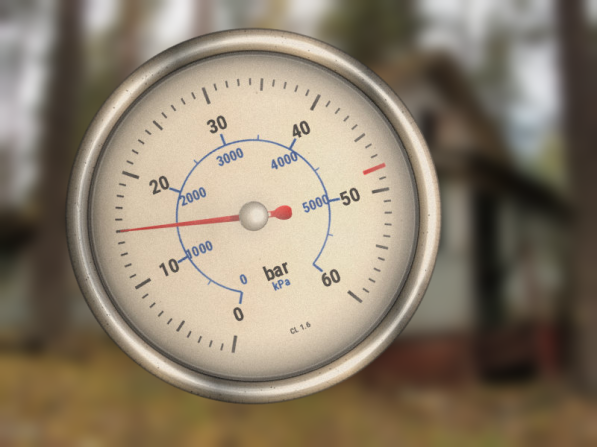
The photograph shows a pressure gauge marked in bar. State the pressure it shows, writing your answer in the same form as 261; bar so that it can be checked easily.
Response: 15; bar
